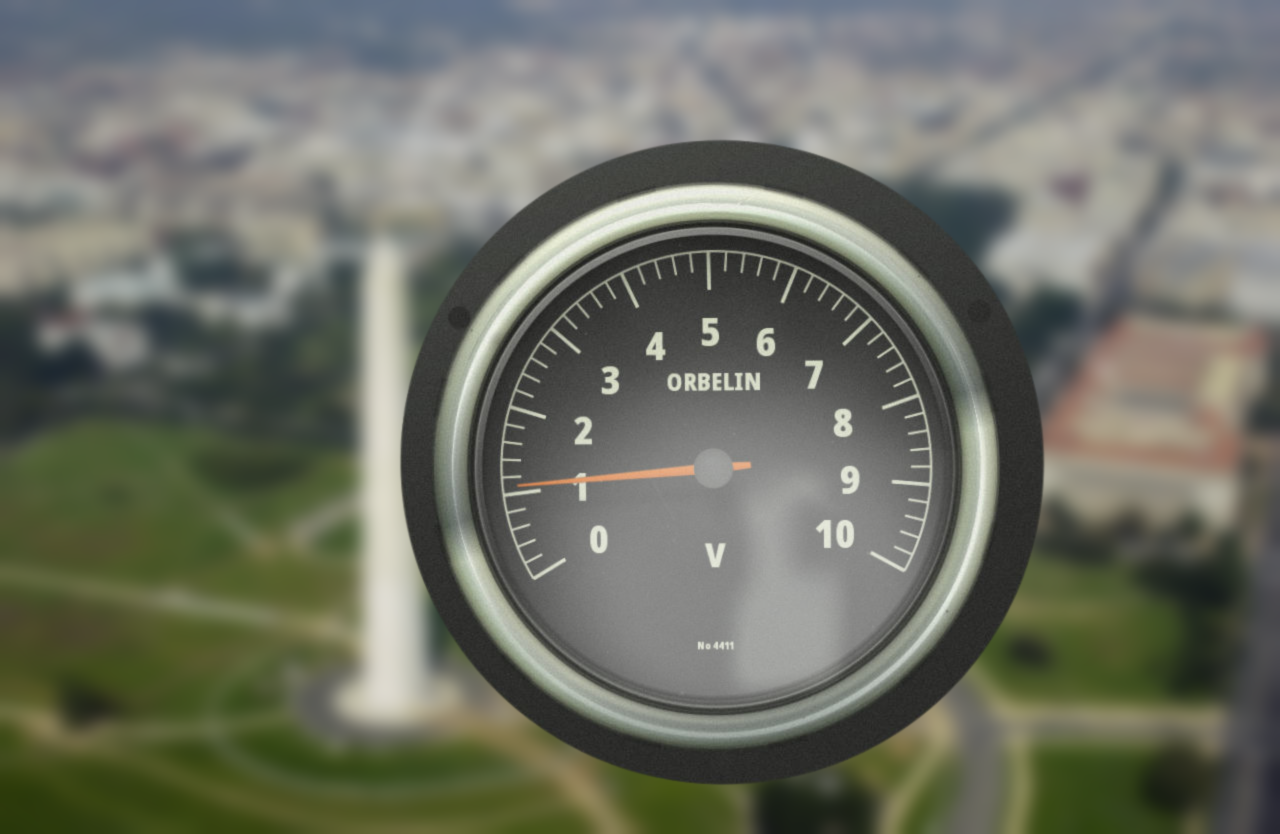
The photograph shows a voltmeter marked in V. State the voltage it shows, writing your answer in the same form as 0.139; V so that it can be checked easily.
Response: 1.1; V
